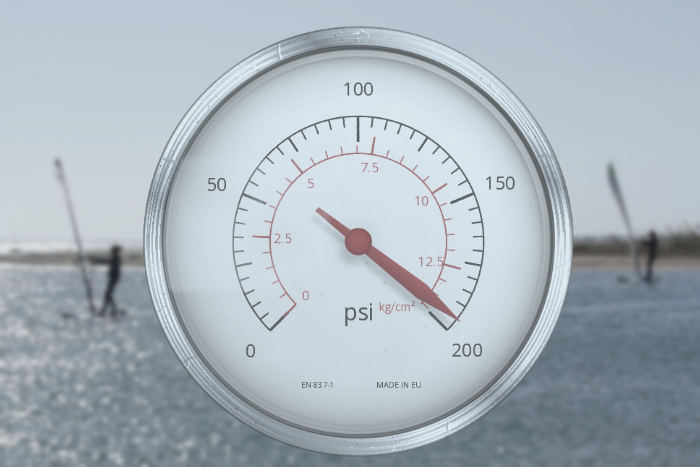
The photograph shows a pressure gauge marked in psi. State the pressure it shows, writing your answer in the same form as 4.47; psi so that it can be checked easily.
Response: 195; psi
